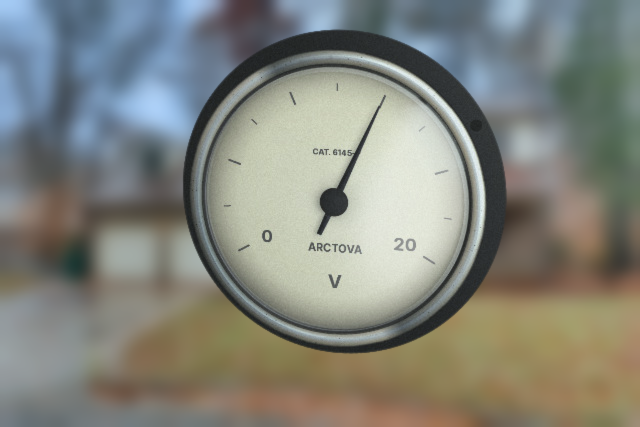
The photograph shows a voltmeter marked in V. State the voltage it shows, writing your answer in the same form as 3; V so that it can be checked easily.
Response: 12; V
